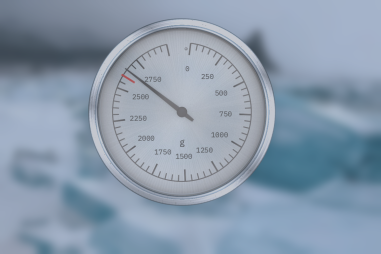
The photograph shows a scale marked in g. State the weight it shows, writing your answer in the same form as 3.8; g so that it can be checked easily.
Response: 2650; g
